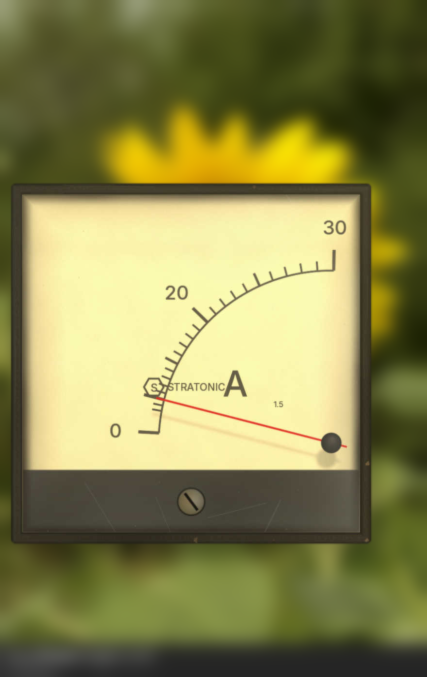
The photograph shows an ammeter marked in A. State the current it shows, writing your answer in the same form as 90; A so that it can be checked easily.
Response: 10; A
